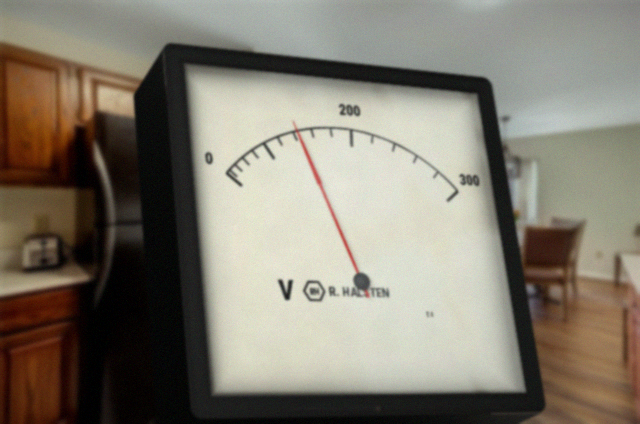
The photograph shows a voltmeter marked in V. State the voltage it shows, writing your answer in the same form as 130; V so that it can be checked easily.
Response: 140; V
